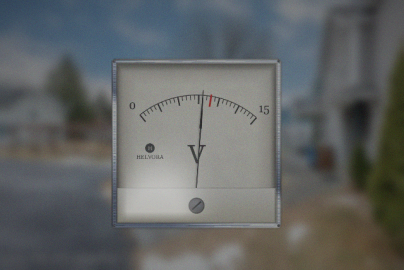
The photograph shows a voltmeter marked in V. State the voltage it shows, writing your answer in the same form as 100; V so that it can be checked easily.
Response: 8; V
